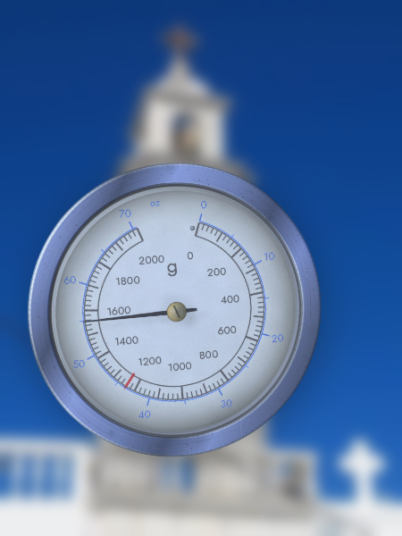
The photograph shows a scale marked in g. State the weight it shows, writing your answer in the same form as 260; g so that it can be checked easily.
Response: 1560; g
